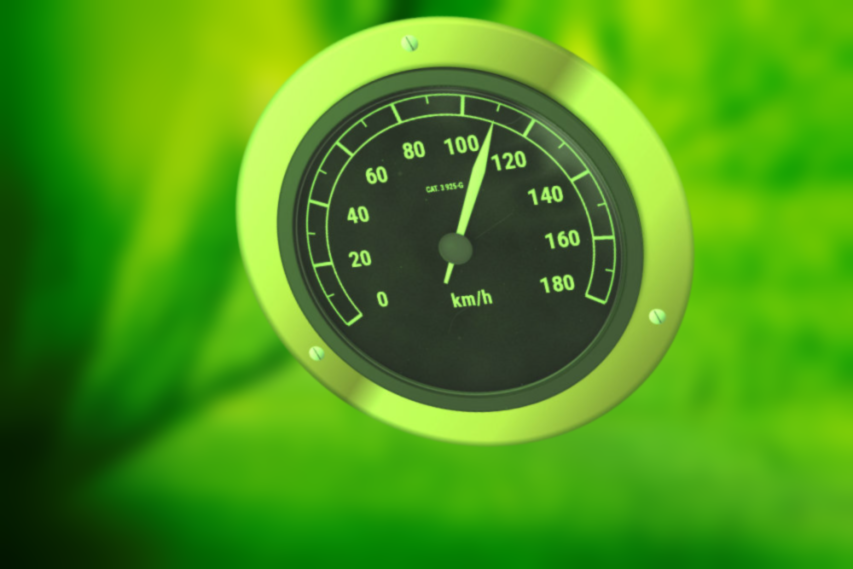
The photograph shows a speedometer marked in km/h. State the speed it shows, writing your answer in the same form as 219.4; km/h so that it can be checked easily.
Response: 110; km/h
